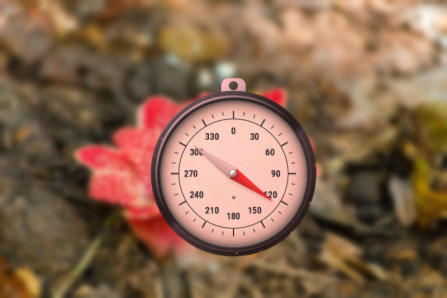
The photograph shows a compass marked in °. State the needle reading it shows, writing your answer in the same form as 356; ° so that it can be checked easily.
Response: 125; °
